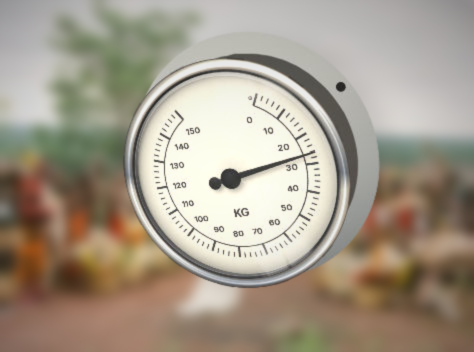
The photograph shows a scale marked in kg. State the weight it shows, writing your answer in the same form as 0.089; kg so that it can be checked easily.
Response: 26; kg
